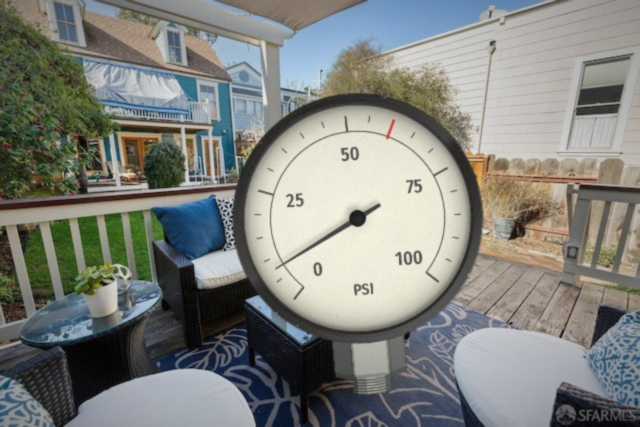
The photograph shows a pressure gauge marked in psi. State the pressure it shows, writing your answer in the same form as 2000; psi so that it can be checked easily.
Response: 7.5; psi
